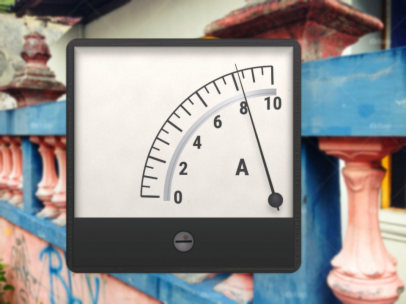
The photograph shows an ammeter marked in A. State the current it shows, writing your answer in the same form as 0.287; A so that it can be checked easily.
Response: 8.25; A
